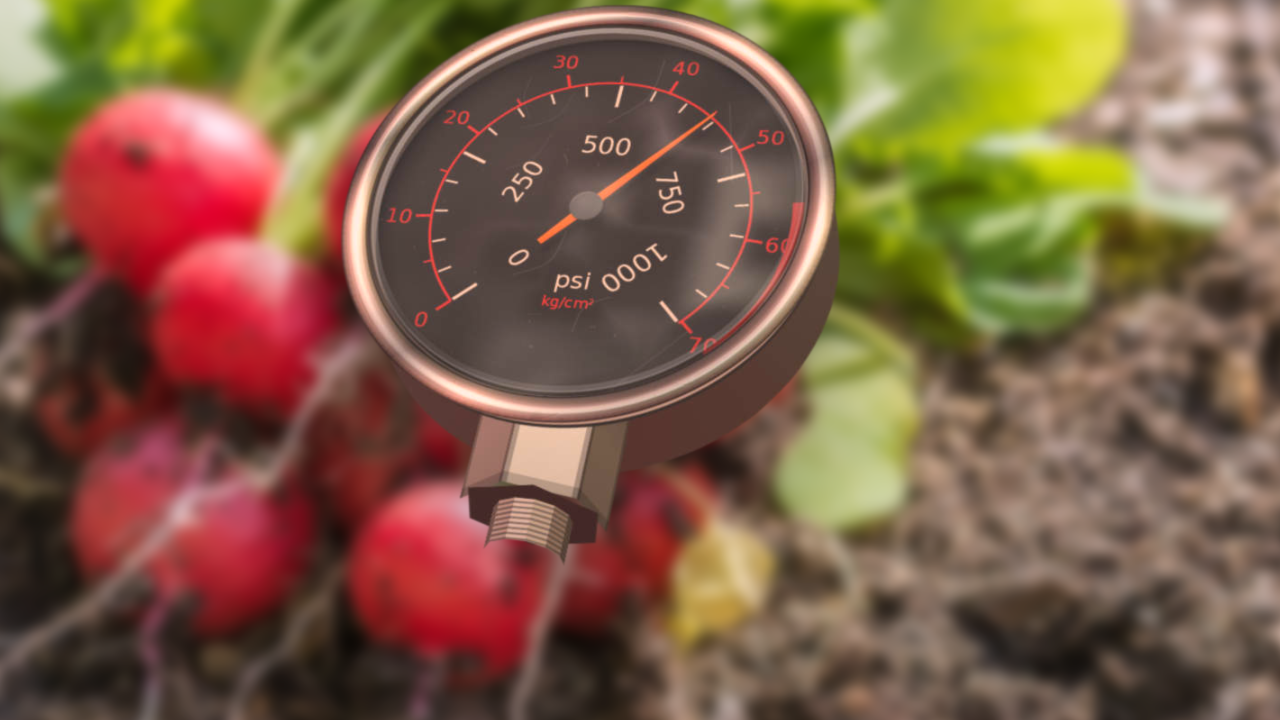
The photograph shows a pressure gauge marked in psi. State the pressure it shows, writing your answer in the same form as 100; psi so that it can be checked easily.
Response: 650; psi
